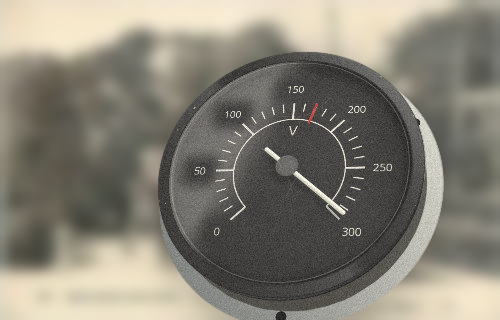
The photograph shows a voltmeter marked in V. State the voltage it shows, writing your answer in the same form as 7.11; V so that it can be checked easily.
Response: 295; V
